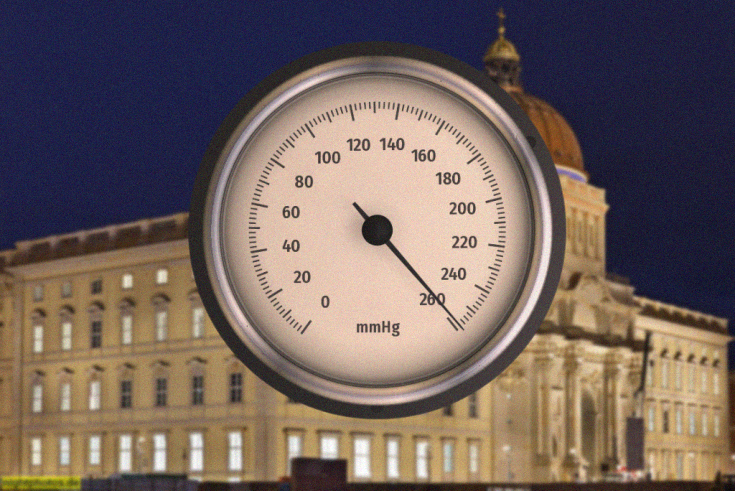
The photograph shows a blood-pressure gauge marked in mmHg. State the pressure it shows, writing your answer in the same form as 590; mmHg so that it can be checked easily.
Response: 258; mmHg
